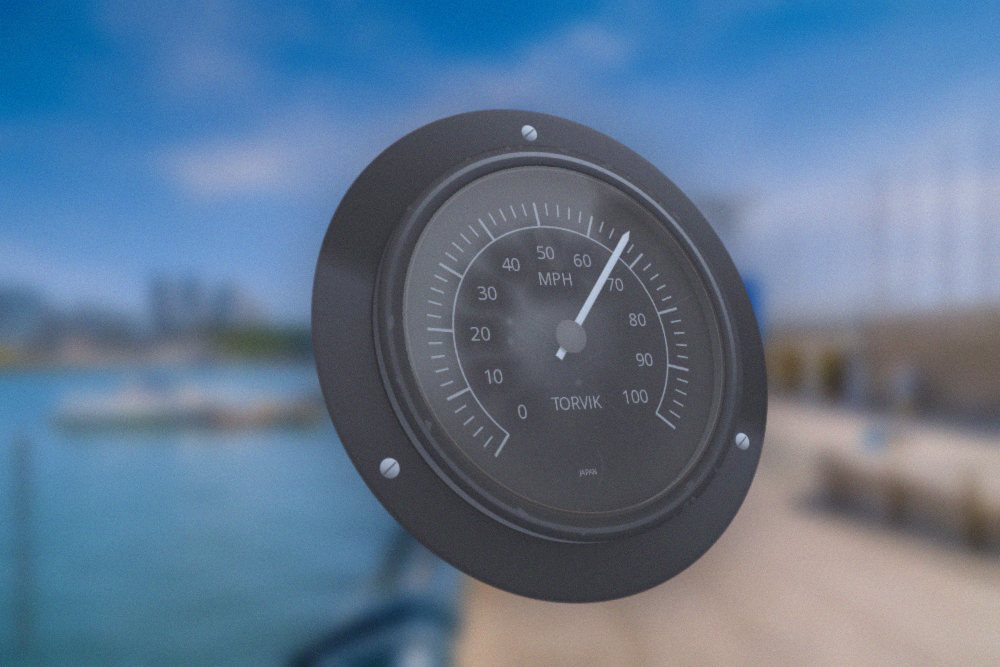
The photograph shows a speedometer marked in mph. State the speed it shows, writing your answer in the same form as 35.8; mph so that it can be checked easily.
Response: 66; mph
